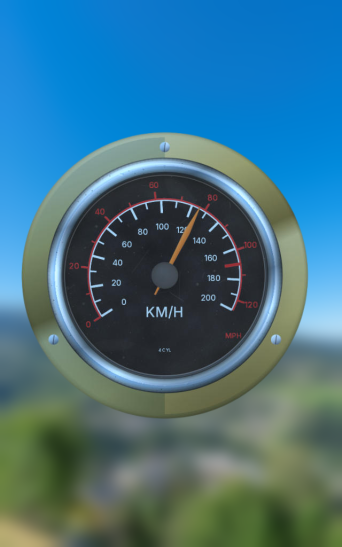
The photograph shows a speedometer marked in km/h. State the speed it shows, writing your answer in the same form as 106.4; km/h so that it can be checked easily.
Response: 125; km/h
